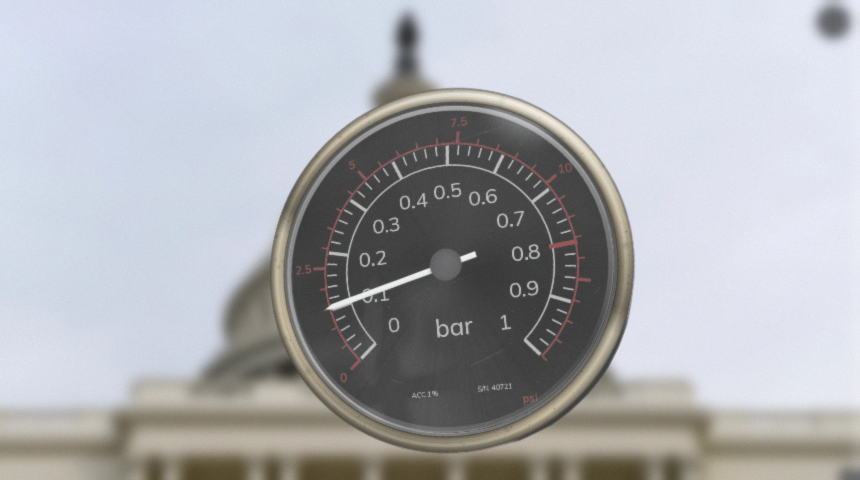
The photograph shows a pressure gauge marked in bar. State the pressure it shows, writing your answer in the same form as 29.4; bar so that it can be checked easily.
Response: 0.1; bar
